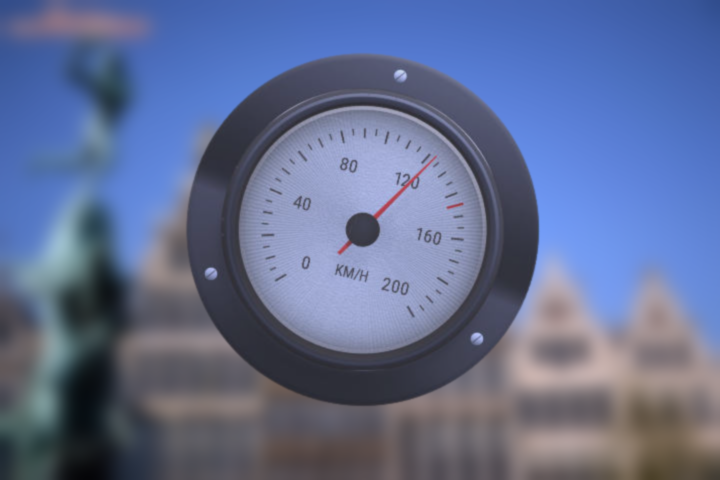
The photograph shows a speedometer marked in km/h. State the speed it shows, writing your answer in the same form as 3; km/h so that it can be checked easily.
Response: 122.5; km/h
